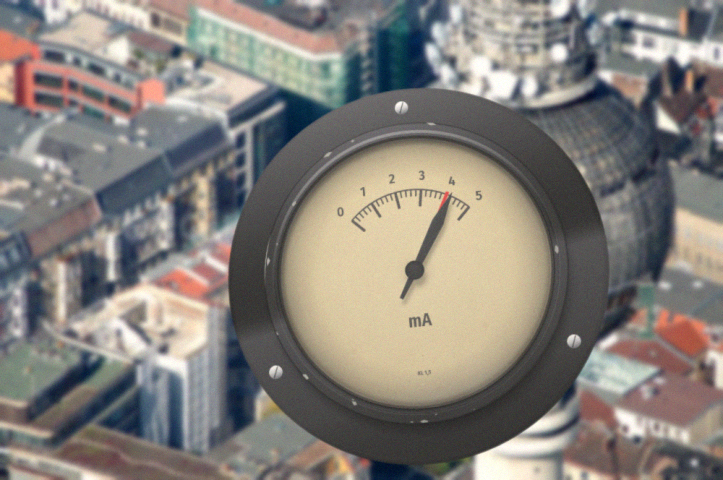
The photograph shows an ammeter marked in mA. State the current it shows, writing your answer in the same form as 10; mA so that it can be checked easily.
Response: 4.2; mA
